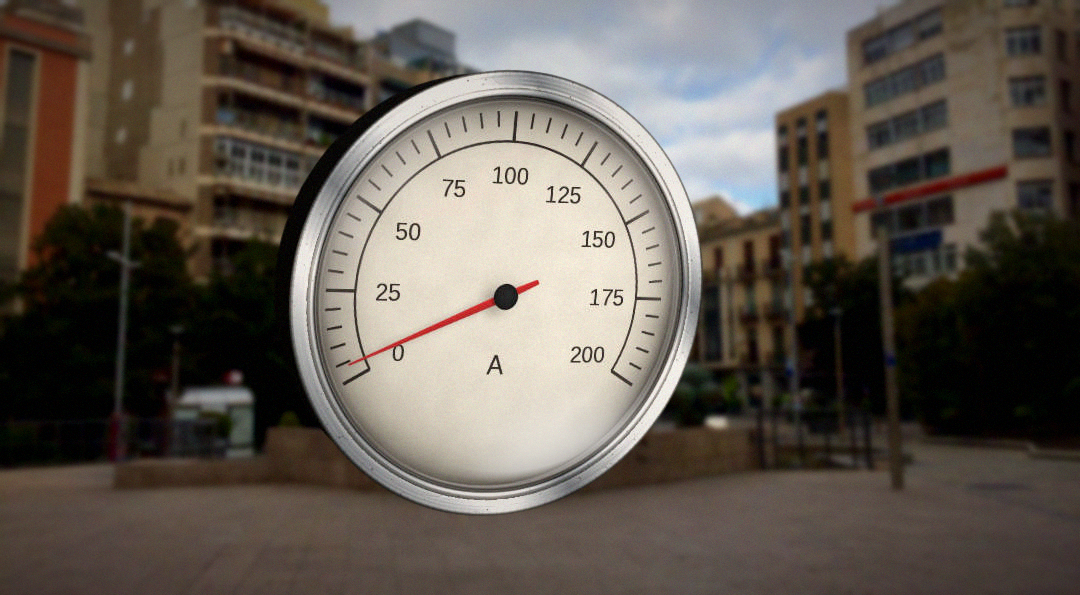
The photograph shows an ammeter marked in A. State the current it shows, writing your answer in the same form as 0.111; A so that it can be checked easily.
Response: 5; A
